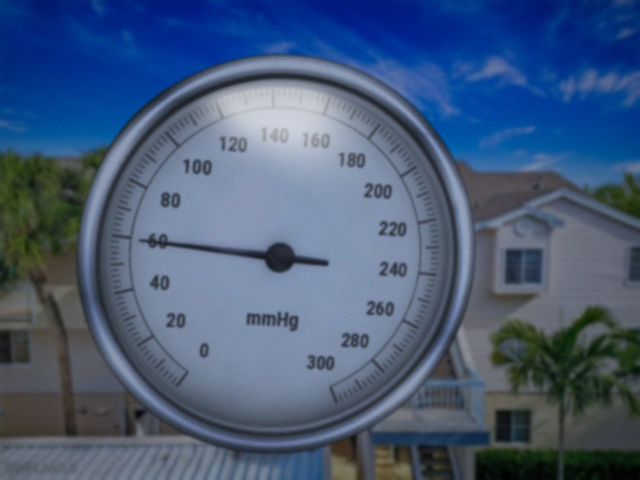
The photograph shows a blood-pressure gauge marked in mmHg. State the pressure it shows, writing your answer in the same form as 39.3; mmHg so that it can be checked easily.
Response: 60; mmHg
